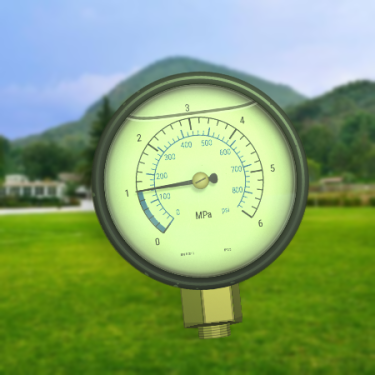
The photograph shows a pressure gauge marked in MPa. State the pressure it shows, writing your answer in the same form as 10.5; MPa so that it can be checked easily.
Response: 1; MPa
